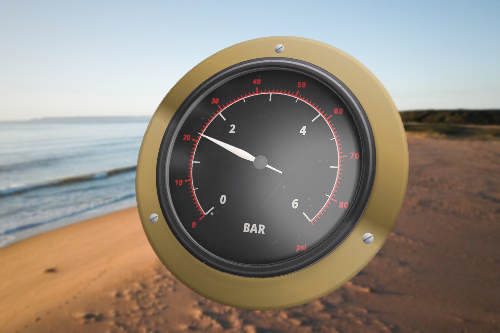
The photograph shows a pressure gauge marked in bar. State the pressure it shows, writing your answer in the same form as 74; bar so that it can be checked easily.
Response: 1.5; bar
